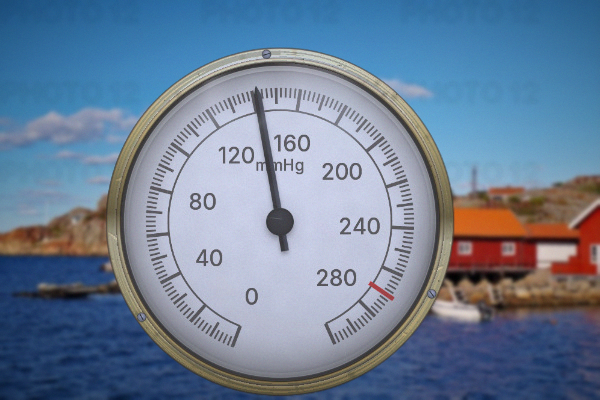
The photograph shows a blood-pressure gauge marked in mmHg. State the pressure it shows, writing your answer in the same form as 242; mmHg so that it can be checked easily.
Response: 142; mmHg
